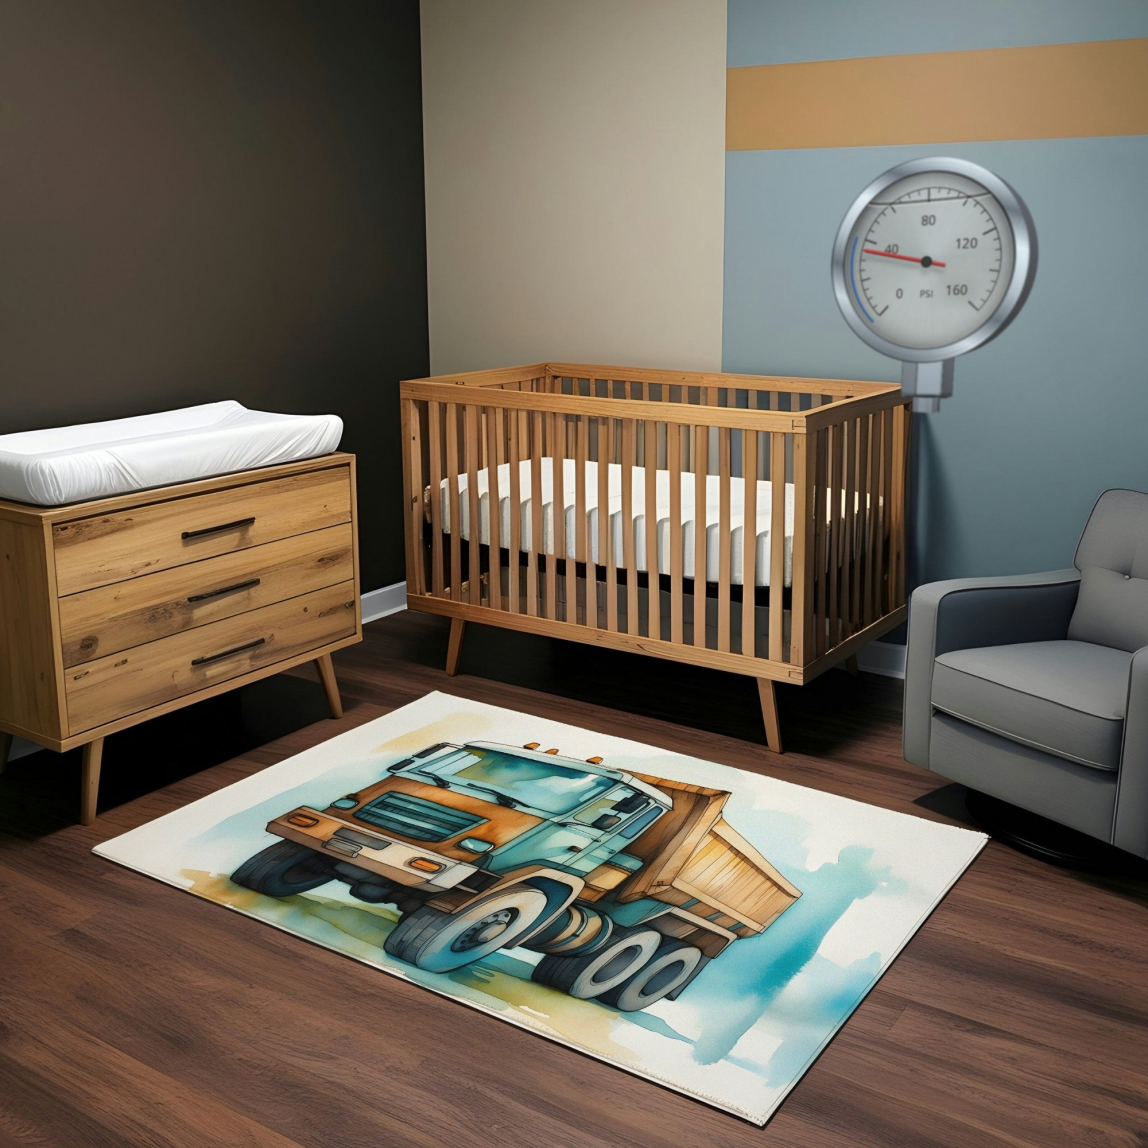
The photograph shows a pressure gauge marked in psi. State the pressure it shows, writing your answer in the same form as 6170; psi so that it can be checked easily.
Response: 35; psi
